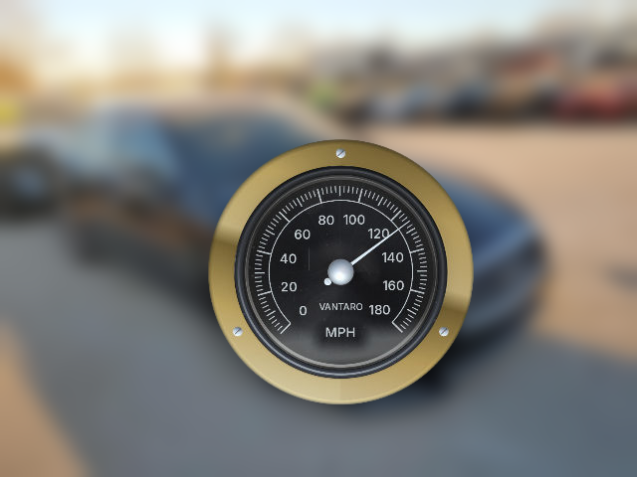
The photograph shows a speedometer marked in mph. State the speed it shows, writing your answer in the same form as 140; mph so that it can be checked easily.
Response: 126; mph
